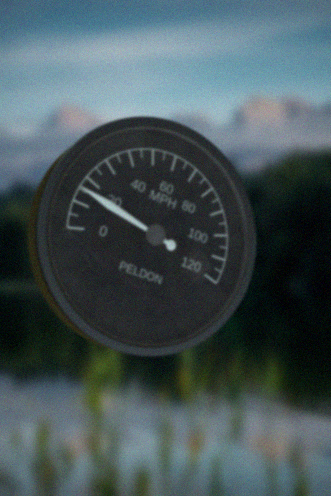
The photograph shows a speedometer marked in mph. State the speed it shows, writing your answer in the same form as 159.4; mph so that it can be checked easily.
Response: 15; mph
